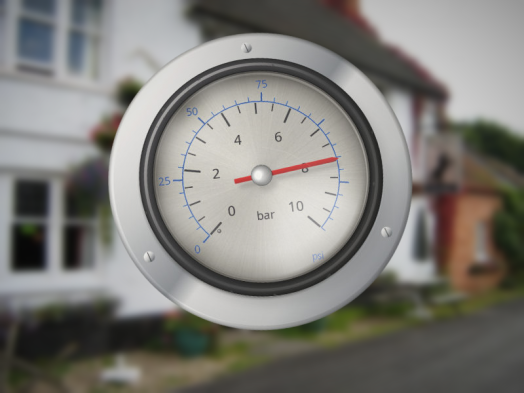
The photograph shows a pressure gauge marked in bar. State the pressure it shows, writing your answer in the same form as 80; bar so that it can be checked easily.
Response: 8; bar
